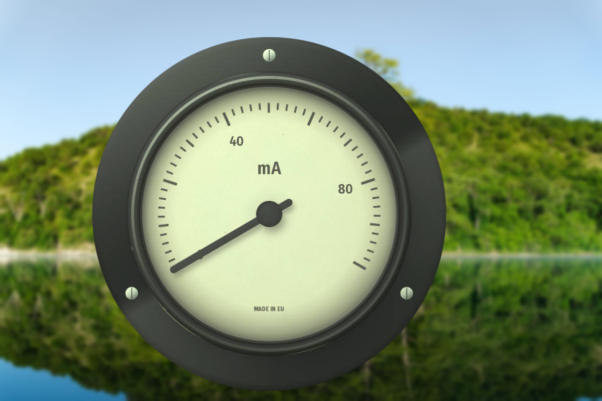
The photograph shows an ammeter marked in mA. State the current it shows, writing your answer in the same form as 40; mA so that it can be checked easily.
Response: 0; mA
